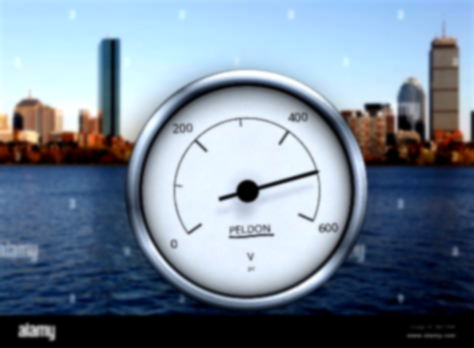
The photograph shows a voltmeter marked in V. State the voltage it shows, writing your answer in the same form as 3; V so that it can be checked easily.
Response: 500; V
